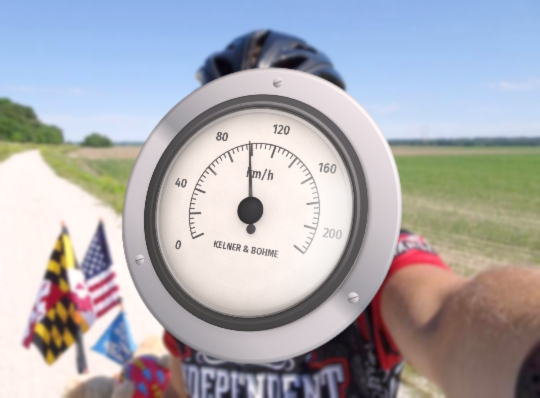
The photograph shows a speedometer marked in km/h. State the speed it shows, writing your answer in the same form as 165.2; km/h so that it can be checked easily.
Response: 100; km/h
